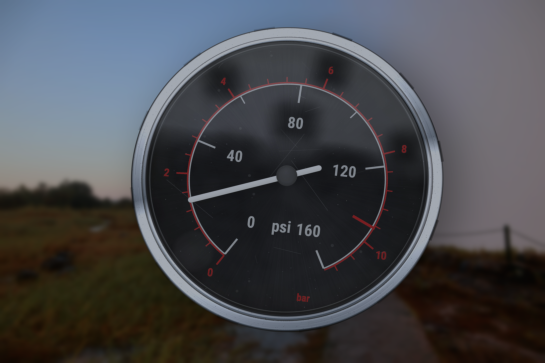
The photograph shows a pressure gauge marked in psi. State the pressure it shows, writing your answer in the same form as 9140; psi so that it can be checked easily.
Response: 20; psi
